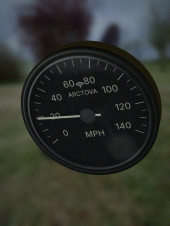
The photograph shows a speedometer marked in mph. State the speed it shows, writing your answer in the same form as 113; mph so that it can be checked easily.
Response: 20; mph
